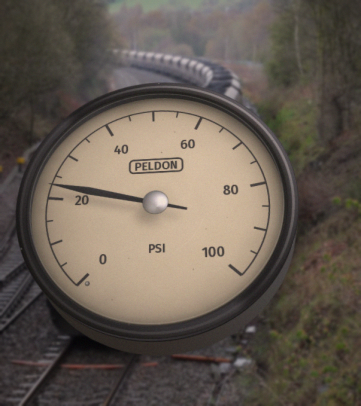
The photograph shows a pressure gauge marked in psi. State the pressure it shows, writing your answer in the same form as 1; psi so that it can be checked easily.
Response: 22.5; psi
